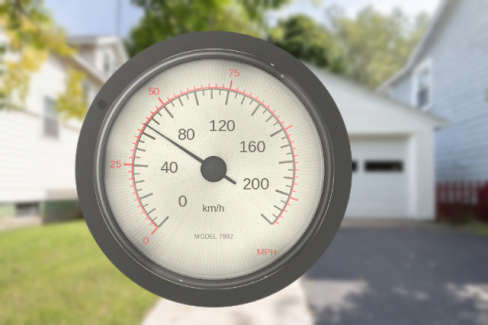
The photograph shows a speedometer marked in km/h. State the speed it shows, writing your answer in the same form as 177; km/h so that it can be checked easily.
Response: 65; km/h
